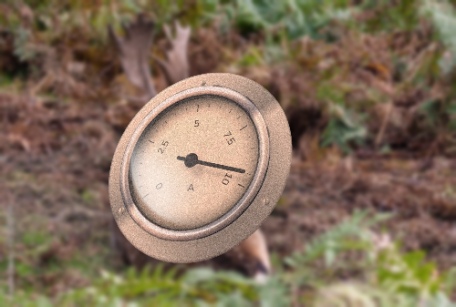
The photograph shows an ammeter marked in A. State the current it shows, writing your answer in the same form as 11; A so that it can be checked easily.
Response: 9.5; A
